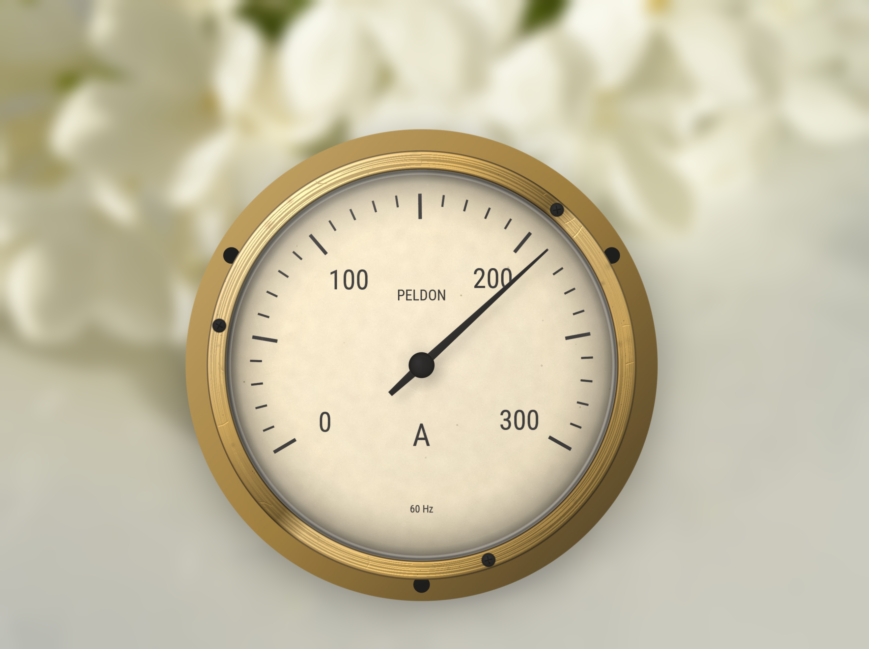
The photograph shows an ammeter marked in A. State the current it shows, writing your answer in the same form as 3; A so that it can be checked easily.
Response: 210; A
